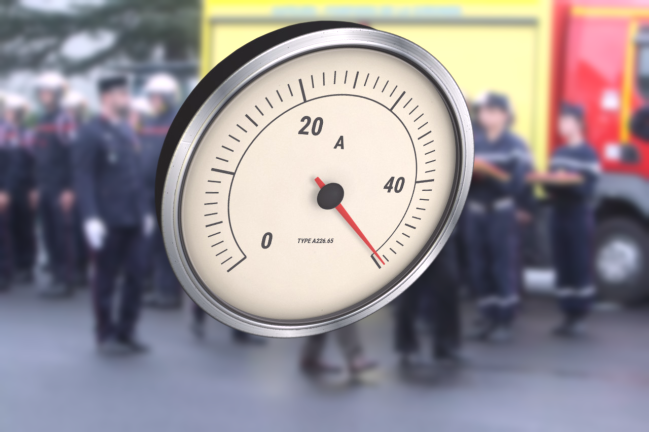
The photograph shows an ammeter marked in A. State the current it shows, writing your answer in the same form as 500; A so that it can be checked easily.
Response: 49.5; A
